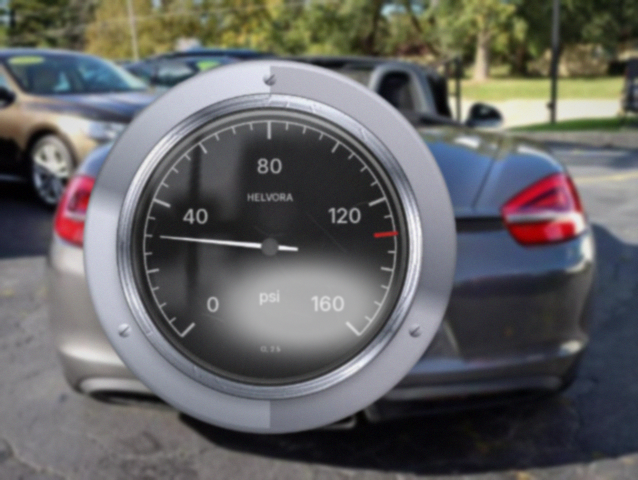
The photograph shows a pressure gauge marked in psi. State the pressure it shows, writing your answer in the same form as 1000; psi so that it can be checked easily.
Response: 30; psi
